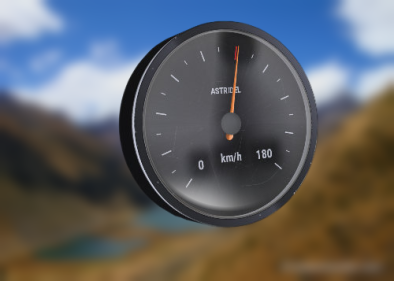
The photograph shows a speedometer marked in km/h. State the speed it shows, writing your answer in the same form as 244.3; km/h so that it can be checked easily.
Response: 100; km/h
